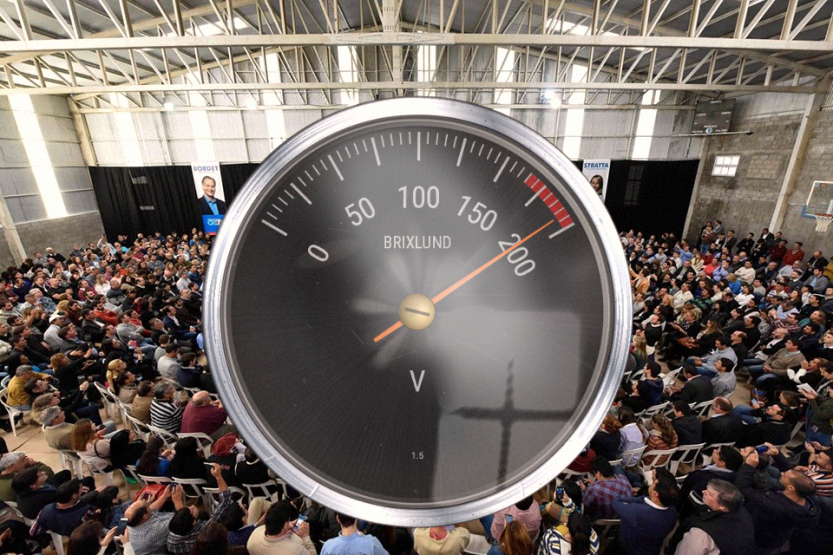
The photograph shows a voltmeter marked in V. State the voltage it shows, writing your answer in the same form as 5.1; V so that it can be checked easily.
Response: 192.5; V
